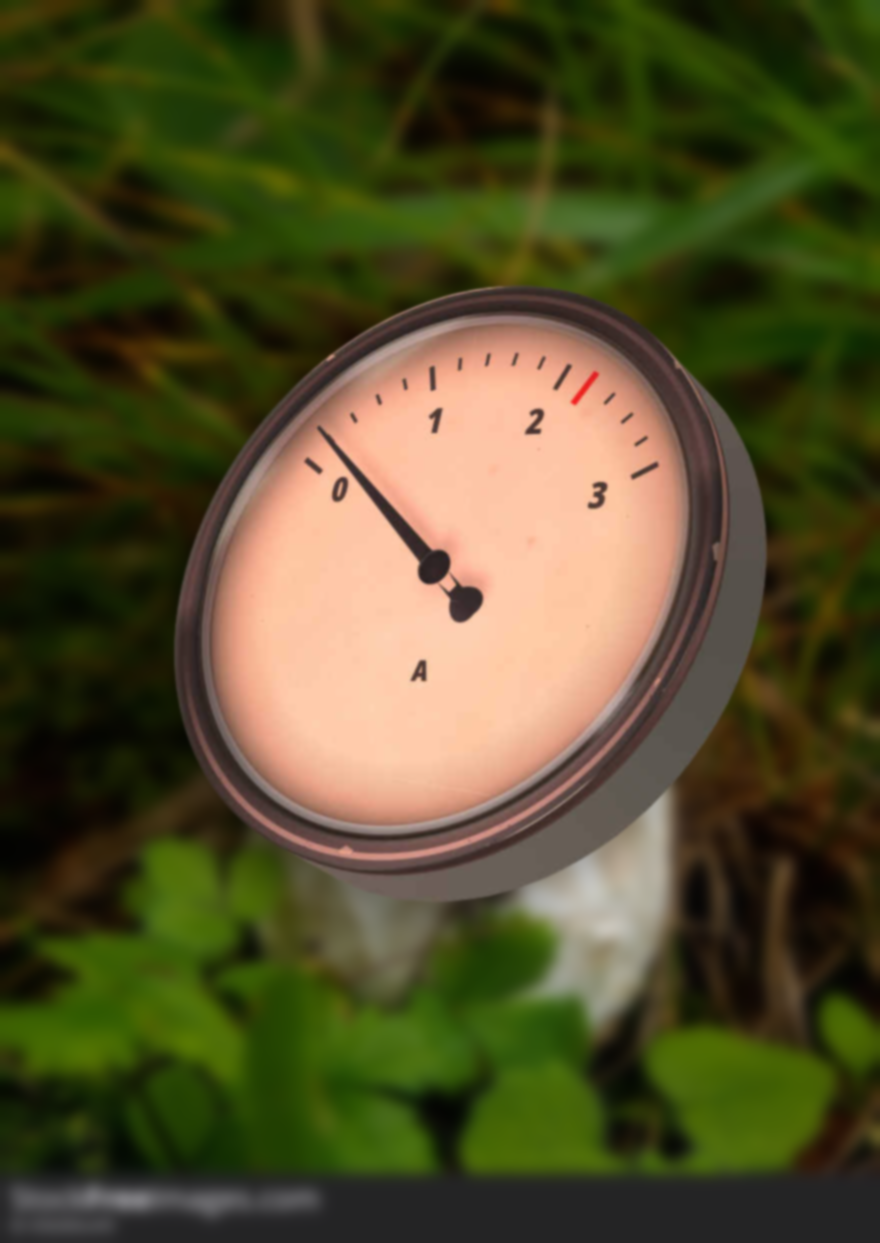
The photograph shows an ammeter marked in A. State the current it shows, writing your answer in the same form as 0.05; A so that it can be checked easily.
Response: 0.2; A
